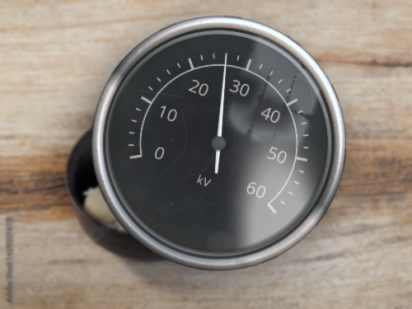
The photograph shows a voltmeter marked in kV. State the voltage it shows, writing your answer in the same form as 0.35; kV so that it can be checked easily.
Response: 26; kV
